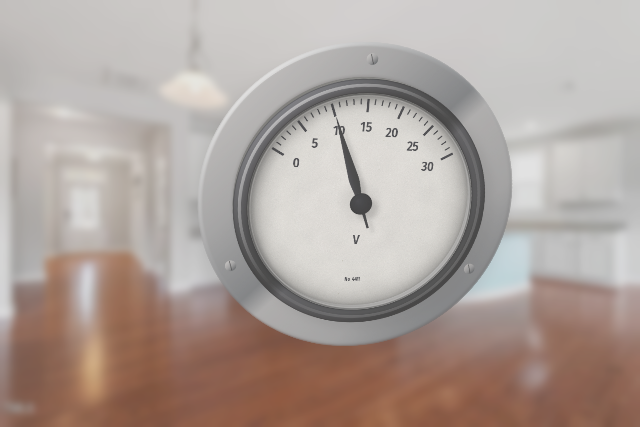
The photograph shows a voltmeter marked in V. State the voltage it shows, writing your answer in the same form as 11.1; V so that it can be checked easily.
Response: 10; V
